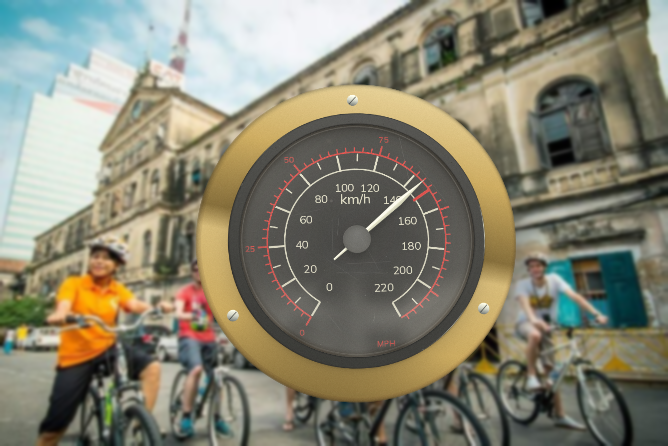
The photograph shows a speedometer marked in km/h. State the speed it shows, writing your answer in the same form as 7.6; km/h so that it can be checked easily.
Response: 145; km/h
